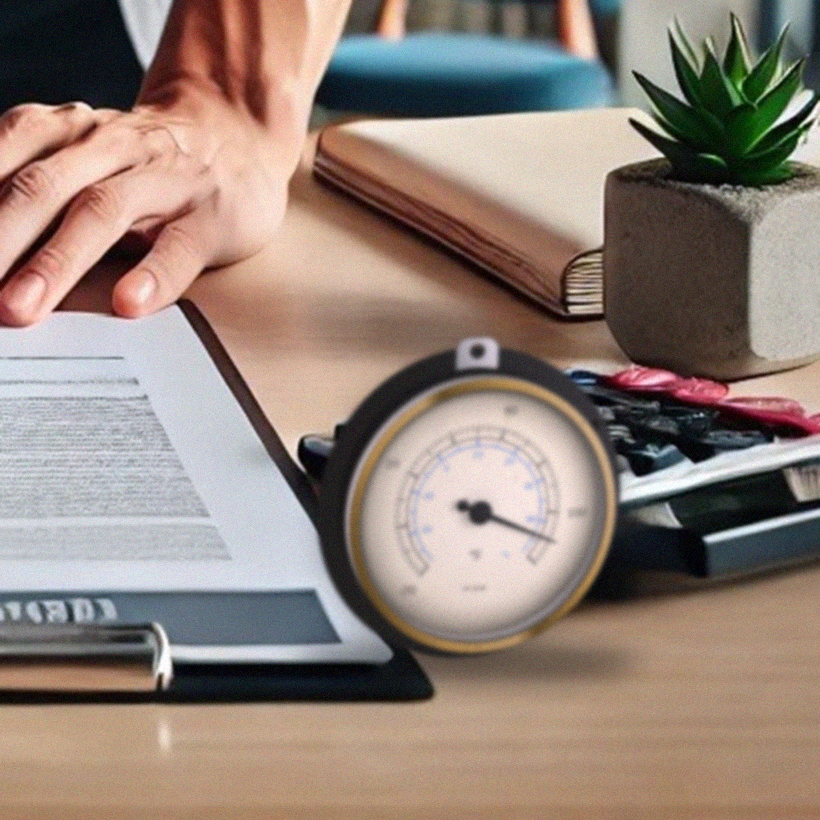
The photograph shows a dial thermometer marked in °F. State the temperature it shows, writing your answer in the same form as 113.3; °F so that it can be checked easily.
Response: 110; °F
